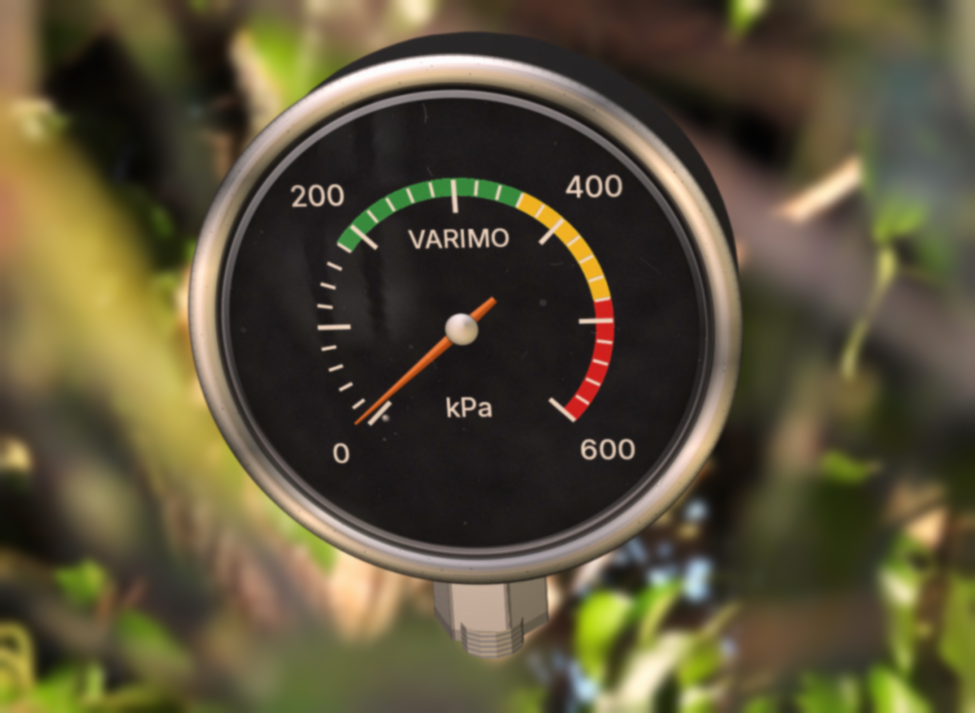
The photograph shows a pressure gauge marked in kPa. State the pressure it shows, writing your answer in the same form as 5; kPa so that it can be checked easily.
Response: 10; kPa
